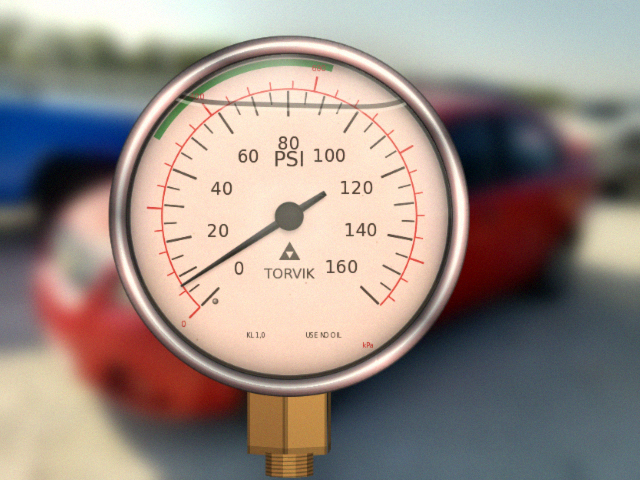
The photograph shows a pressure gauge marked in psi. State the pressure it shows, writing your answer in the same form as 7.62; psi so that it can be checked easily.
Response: 7.5; psi
